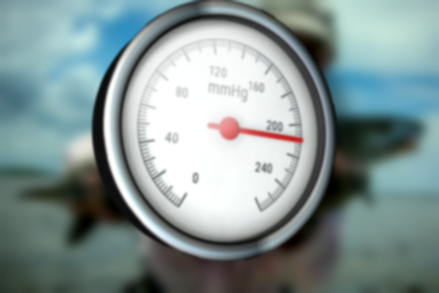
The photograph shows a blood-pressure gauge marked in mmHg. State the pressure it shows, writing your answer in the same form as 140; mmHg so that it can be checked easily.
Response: 210; mmHg
